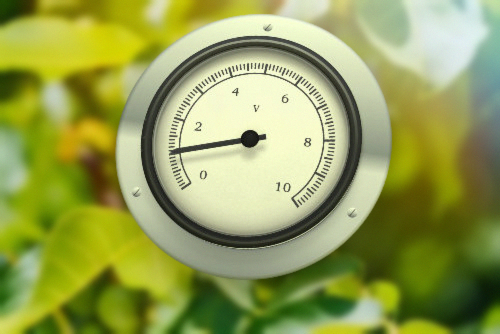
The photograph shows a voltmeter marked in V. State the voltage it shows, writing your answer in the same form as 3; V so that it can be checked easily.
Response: 1; V
